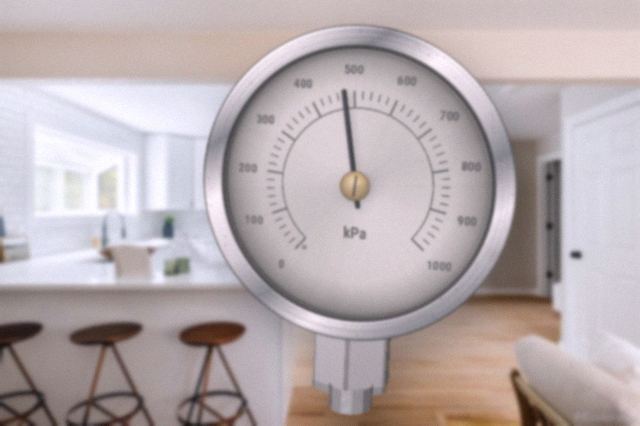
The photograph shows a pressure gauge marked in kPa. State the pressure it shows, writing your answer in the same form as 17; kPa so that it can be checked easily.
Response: 480; kPa
